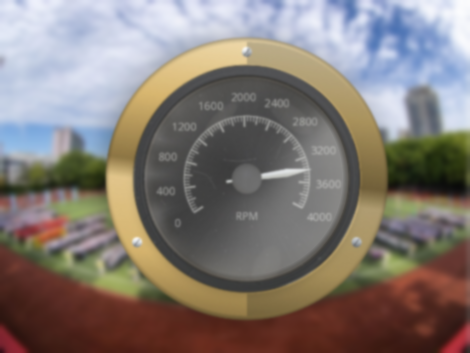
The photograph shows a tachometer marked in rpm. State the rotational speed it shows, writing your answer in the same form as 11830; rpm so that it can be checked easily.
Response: 3400; rpm
